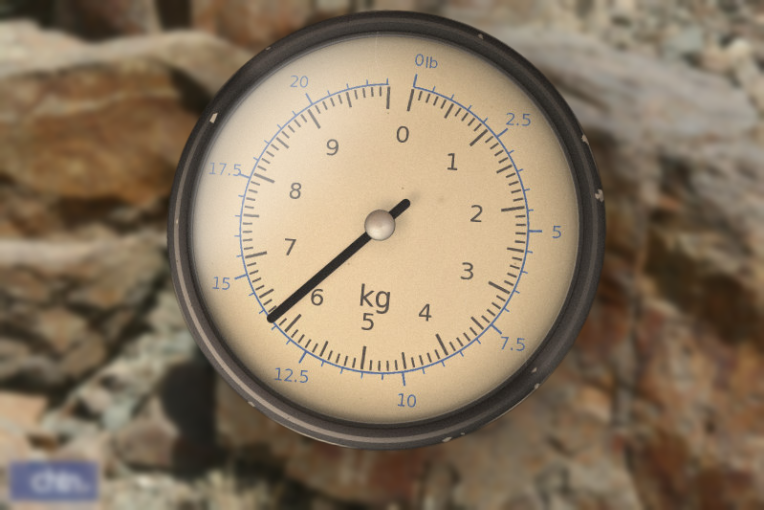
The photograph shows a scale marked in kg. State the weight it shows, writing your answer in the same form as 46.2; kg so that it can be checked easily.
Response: 6.2; kg
